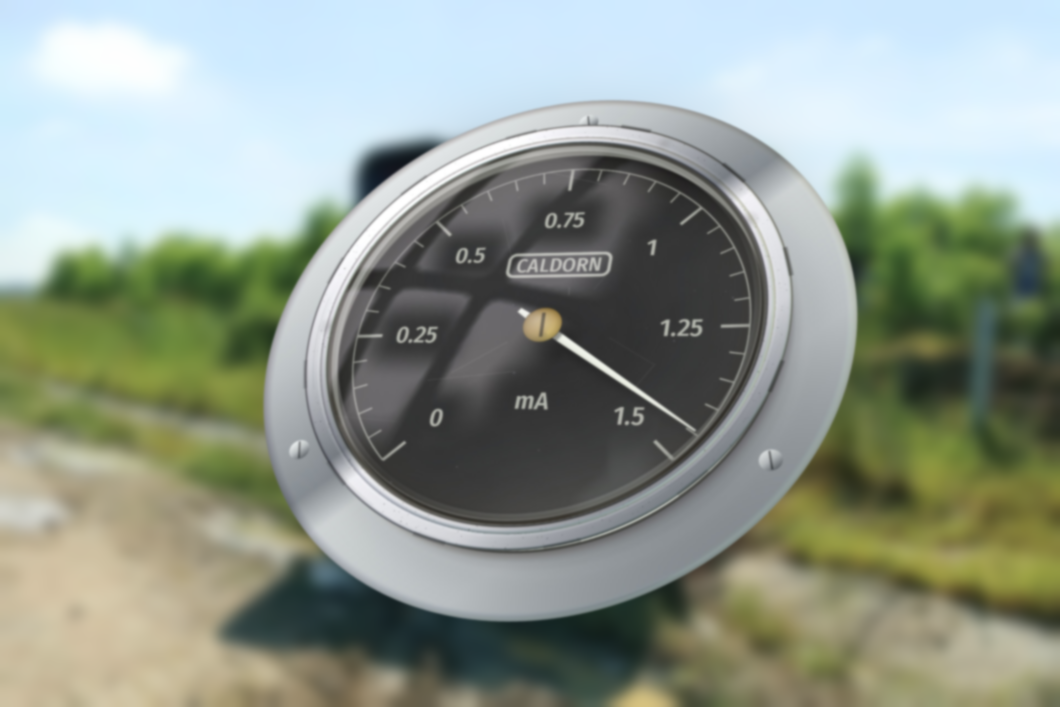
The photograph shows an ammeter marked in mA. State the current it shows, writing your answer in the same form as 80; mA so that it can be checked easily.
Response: 1.45; mA
